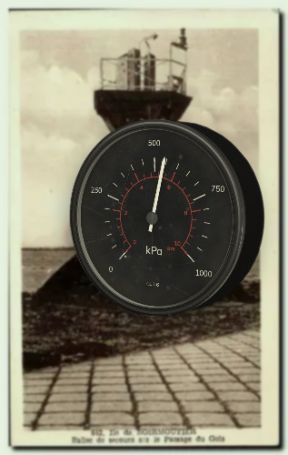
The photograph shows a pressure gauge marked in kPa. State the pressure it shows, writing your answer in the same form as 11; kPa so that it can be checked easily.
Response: 550; kPa
